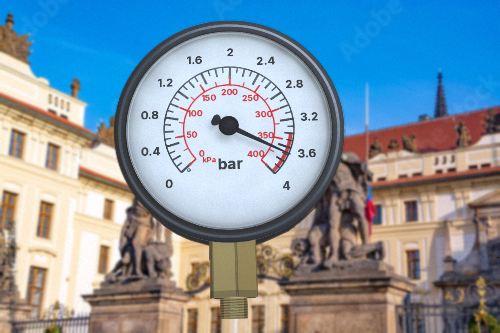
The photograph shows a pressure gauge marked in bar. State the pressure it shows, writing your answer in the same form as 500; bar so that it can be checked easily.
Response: 3.7; bar
